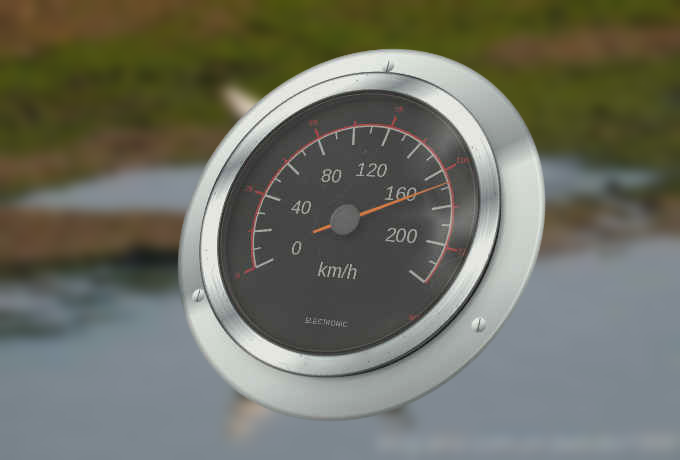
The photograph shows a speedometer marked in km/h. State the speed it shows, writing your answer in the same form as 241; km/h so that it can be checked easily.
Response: 170; km/h
